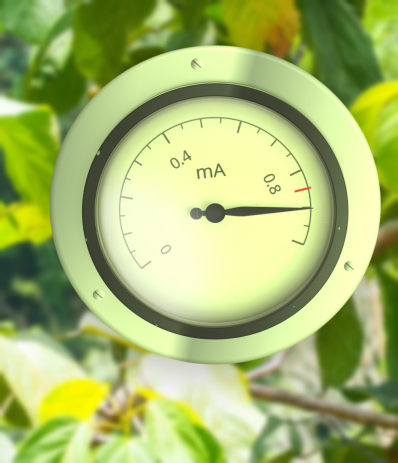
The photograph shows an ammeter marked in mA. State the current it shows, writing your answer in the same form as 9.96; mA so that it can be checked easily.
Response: 0.9; mA
